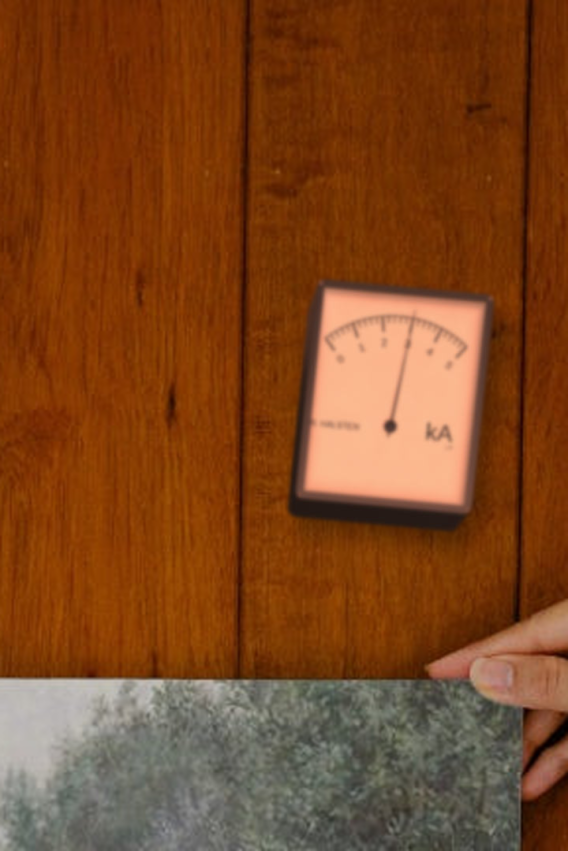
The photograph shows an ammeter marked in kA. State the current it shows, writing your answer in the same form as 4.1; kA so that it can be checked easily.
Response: 3; kA
